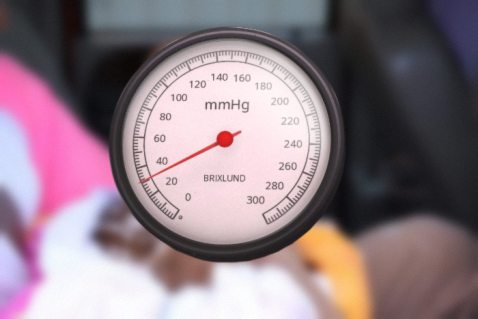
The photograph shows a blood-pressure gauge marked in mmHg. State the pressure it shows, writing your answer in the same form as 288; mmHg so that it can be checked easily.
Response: 30; mmHg
